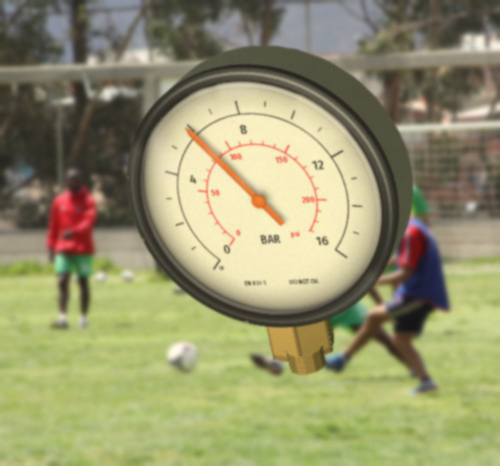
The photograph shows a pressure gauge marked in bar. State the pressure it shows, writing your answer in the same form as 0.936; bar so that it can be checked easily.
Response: 6; bar
